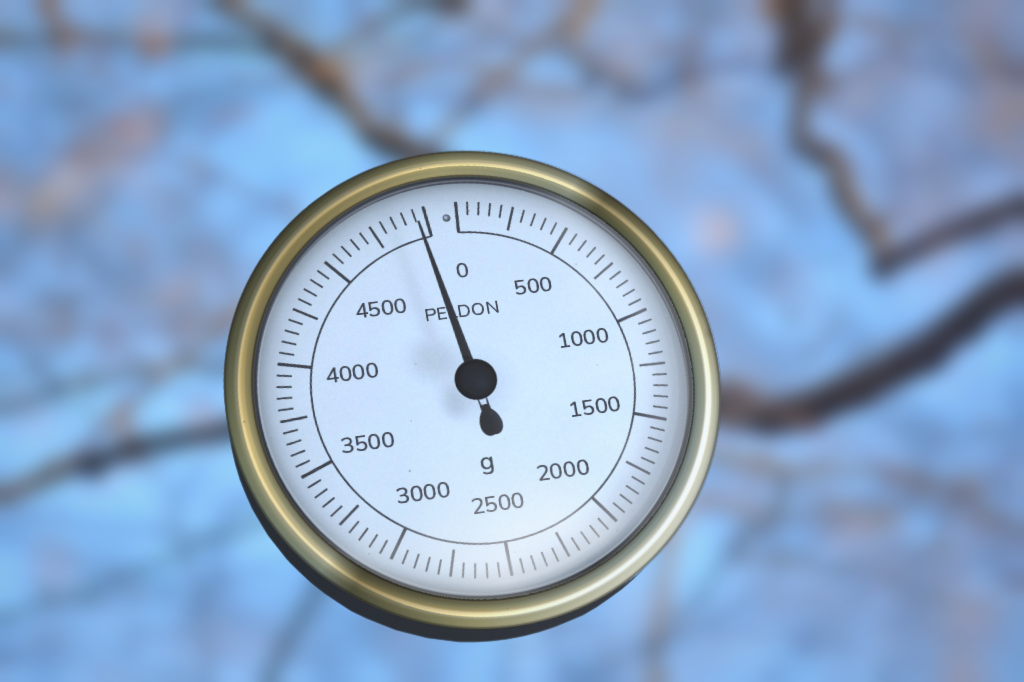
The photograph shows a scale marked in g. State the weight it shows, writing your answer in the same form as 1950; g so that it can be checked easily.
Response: 4950; g
